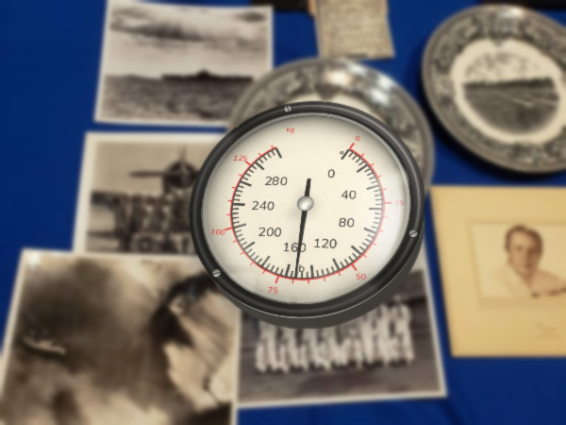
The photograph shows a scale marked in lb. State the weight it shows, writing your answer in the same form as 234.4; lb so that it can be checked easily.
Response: 152; lb
